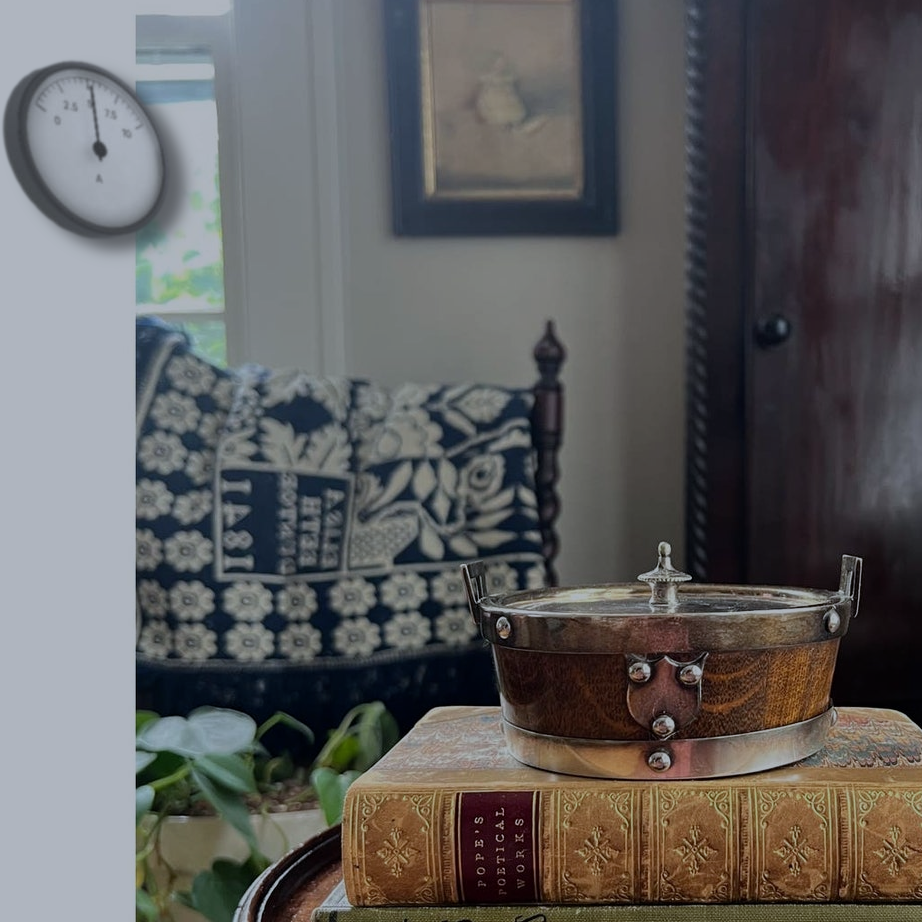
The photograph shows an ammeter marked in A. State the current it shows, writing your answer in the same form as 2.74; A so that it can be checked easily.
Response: 5; A
